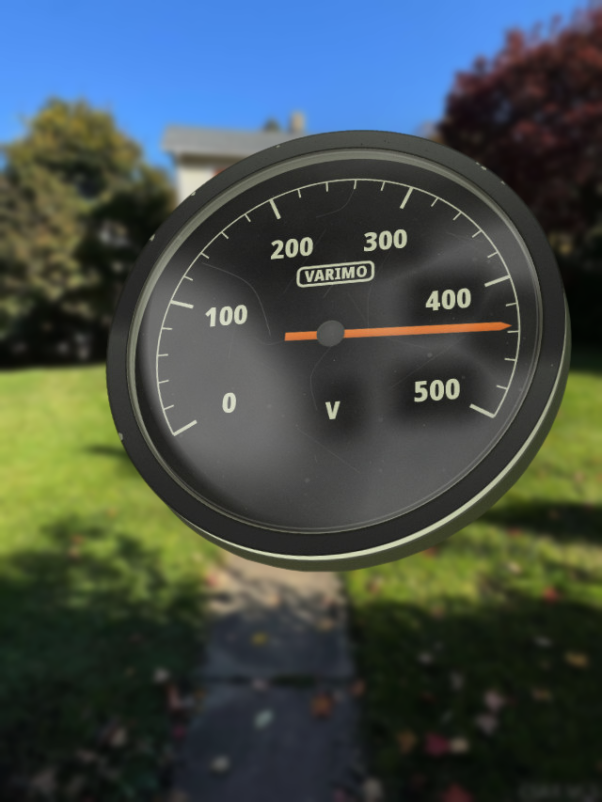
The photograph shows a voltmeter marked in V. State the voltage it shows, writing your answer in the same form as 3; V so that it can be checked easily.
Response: 440; V
